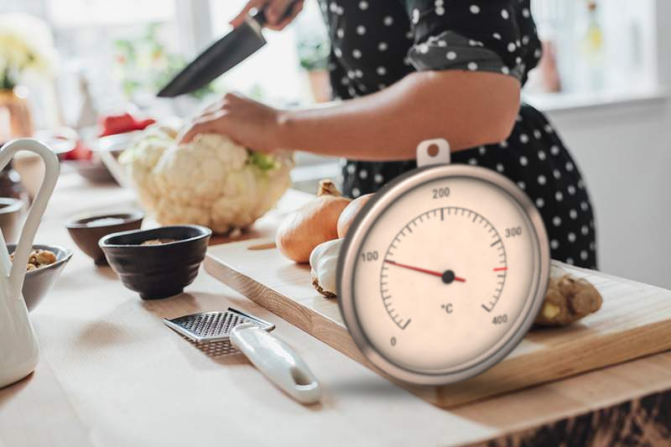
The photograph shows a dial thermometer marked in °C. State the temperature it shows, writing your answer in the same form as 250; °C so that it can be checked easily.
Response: 100; °C
